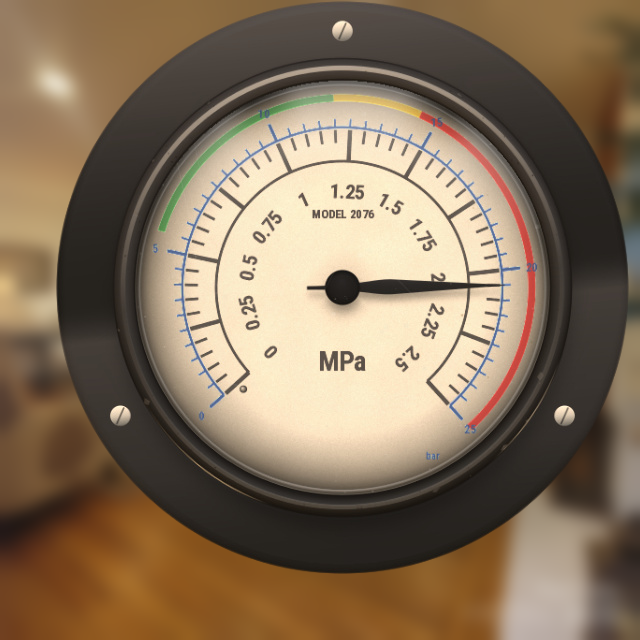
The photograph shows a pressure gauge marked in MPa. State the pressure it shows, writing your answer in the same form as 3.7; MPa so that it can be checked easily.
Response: 2.05; MPa
